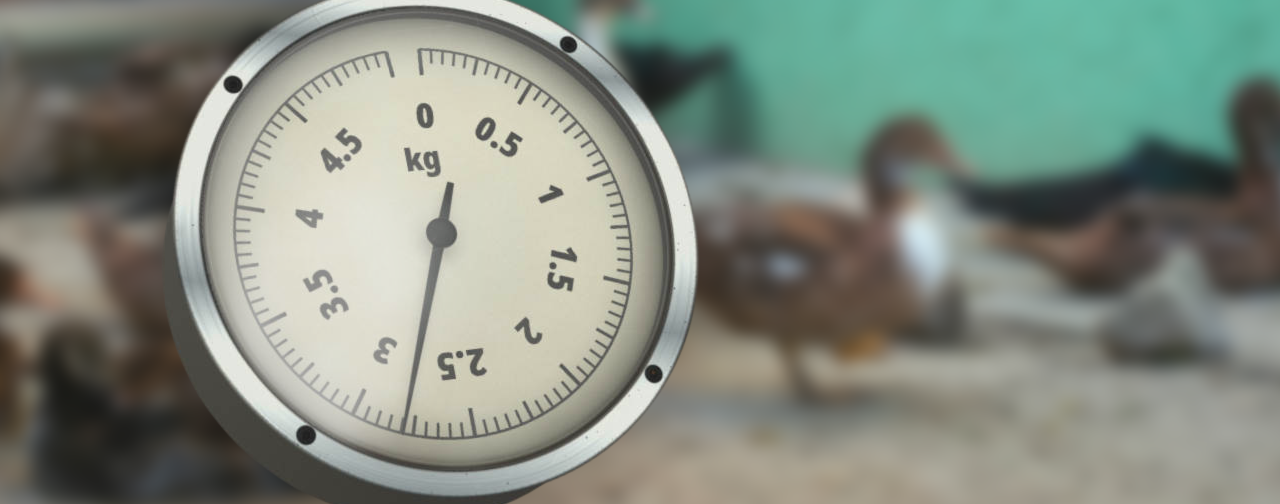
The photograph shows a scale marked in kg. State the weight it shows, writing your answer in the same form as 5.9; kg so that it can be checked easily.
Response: 2.8; kg
